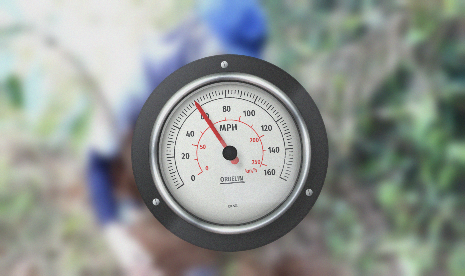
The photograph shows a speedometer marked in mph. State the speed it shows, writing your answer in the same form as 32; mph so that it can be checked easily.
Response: 60; mph
